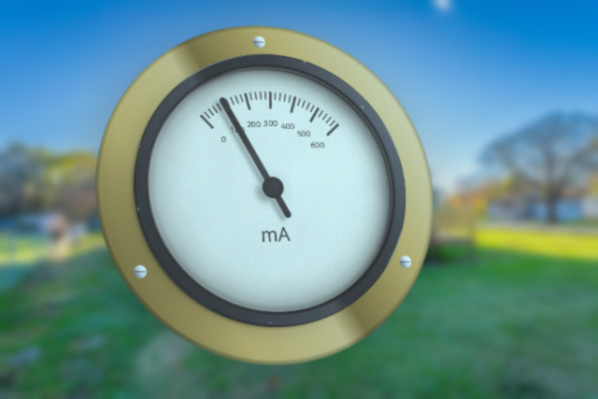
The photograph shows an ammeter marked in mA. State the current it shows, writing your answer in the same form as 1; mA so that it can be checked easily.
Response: 100; mA
